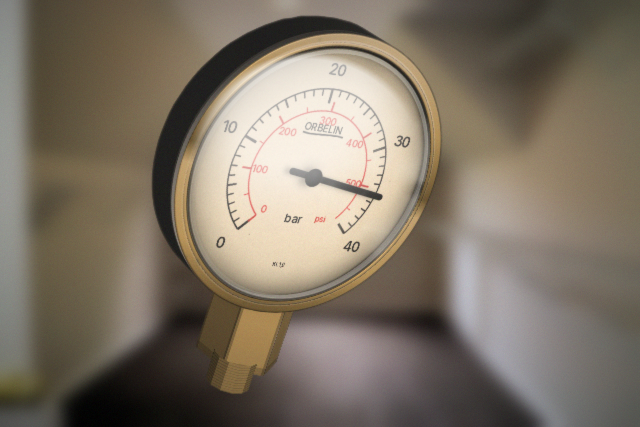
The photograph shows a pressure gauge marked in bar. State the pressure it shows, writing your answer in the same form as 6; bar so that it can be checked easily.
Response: 35; bar
